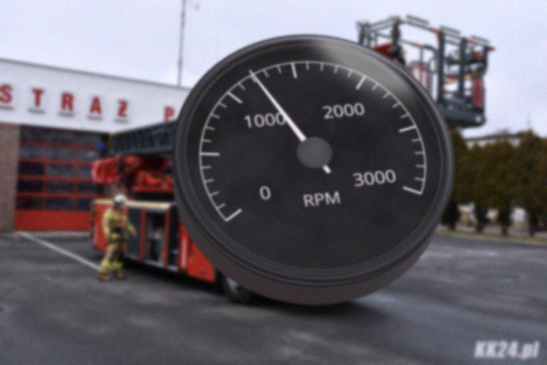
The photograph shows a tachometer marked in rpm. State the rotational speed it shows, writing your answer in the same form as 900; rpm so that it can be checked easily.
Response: 1200; rpm
